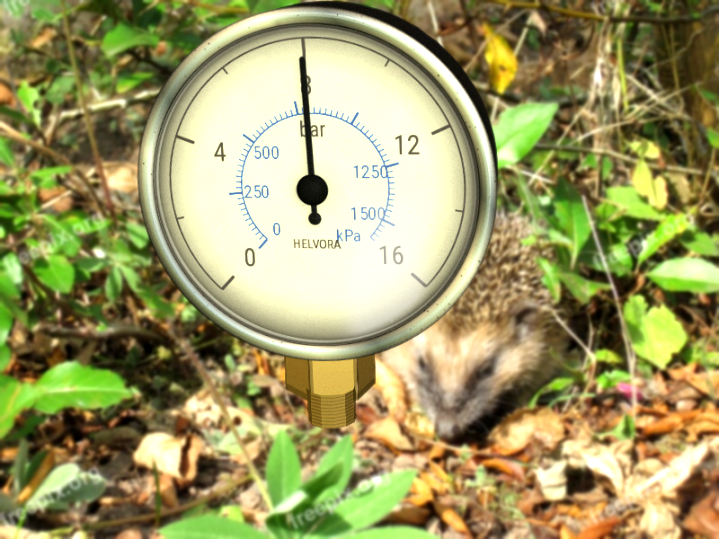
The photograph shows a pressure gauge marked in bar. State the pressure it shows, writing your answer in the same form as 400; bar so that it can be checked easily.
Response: 8; bar
